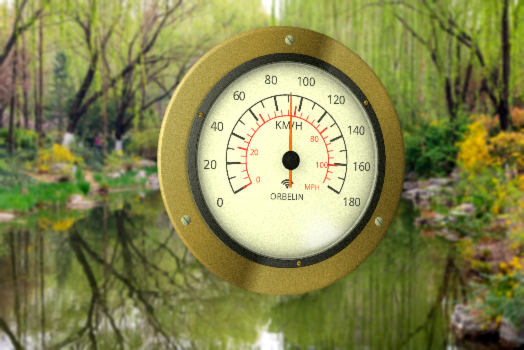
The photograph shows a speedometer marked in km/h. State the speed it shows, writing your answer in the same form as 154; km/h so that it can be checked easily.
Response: 90; km/h
